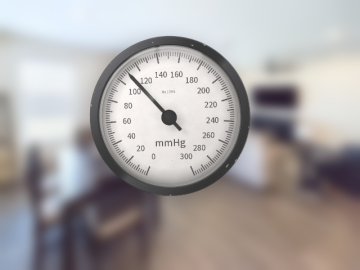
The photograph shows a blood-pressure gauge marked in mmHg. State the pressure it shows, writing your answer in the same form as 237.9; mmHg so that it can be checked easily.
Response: 110; mmHg
